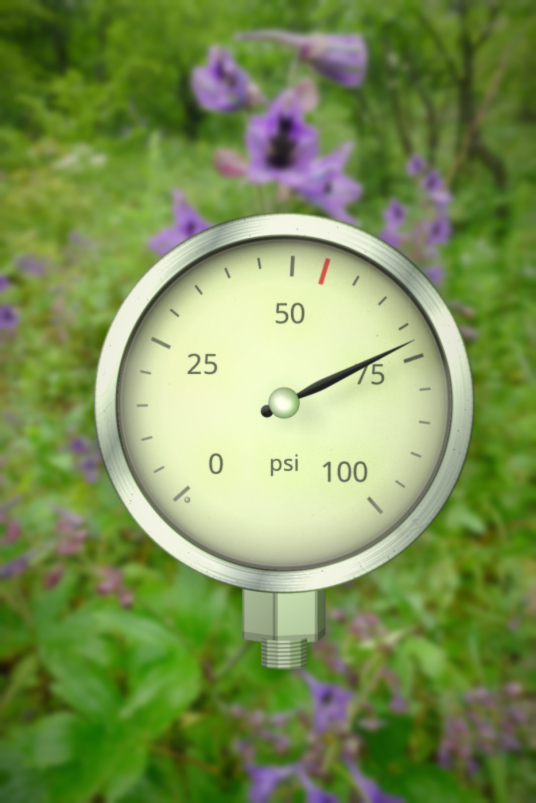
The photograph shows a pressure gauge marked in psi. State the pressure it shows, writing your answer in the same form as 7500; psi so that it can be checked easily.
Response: 72.5; psi
